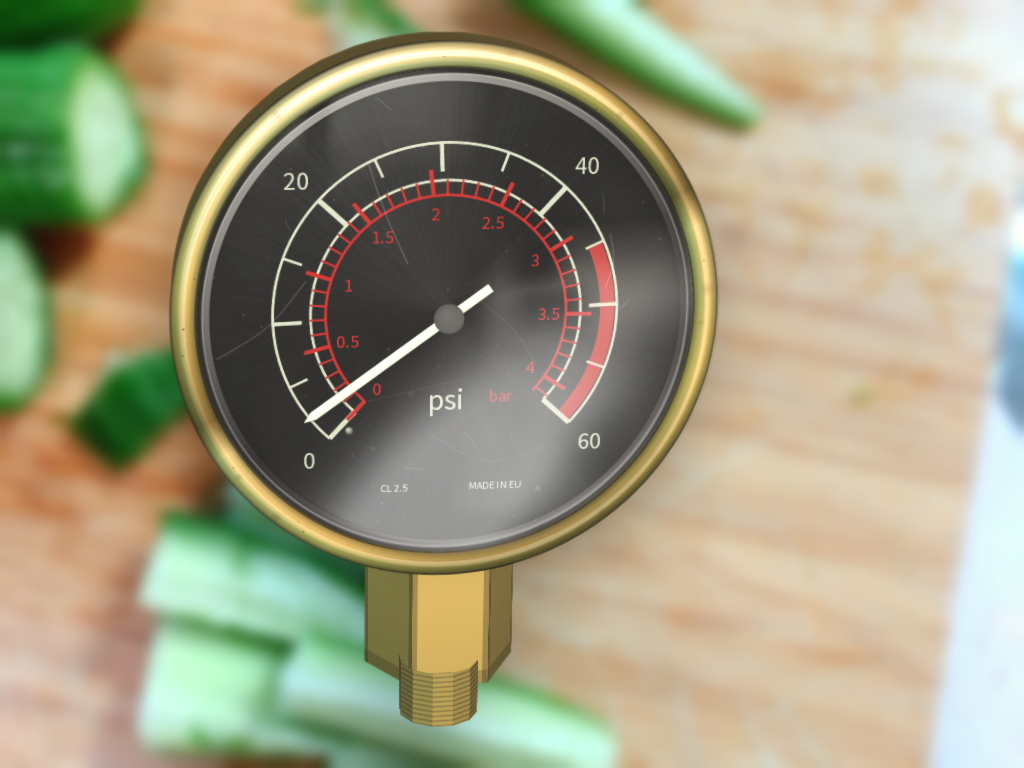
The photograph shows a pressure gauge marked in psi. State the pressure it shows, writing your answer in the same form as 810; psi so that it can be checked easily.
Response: 2.5; psi
